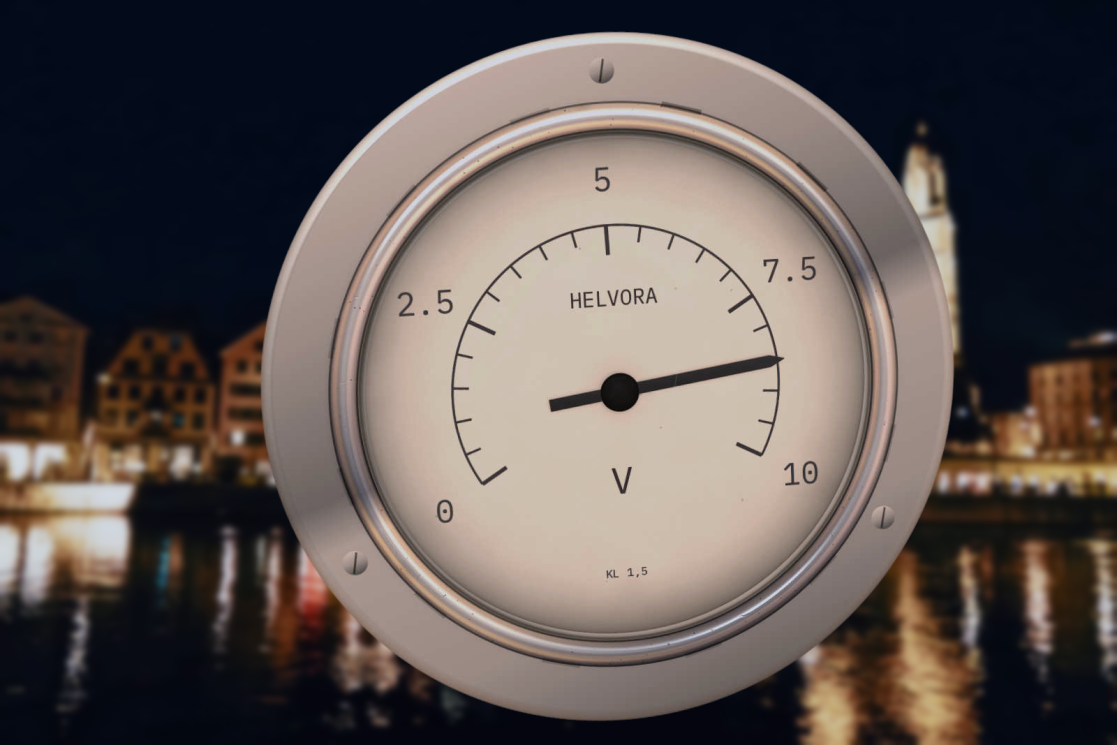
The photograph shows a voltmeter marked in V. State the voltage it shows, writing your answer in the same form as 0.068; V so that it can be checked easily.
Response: 8.5; V
